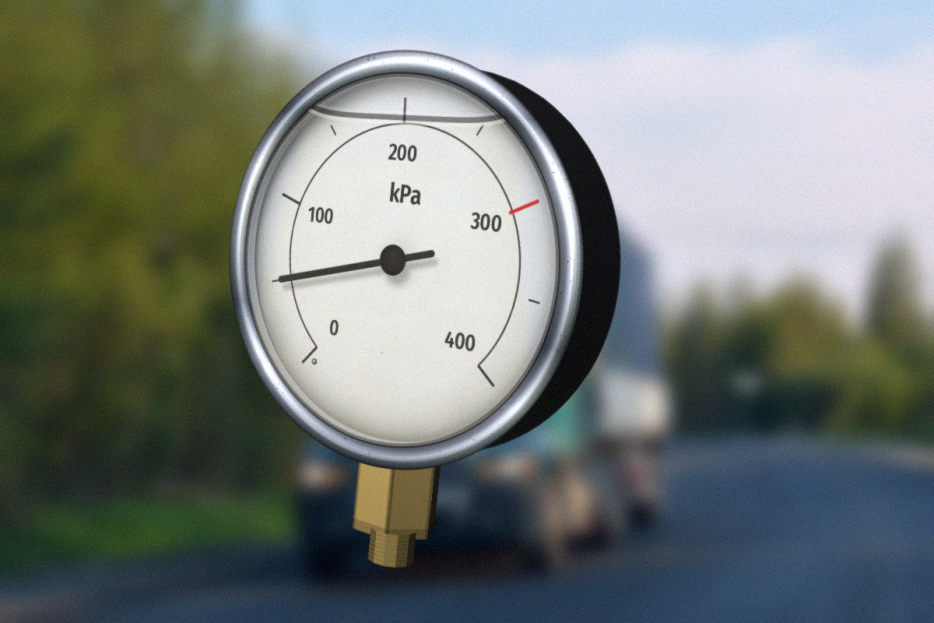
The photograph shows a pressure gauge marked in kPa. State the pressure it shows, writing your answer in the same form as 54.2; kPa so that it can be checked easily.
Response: 50; kPa
